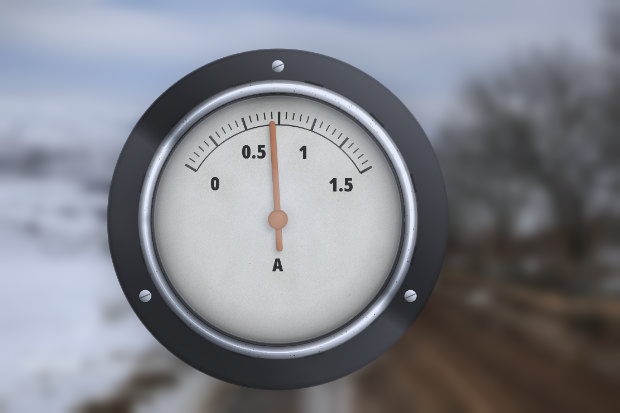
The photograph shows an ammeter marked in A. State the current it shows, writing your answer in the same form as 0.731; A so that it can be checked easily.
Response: 0.7; A
